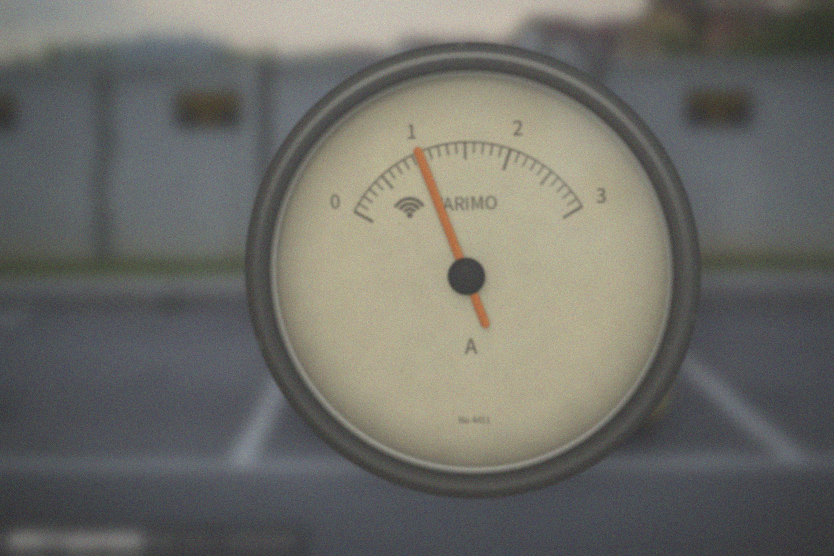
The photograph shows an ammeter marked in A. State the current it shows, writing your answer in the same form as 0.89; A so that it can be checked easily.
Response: 1; A
